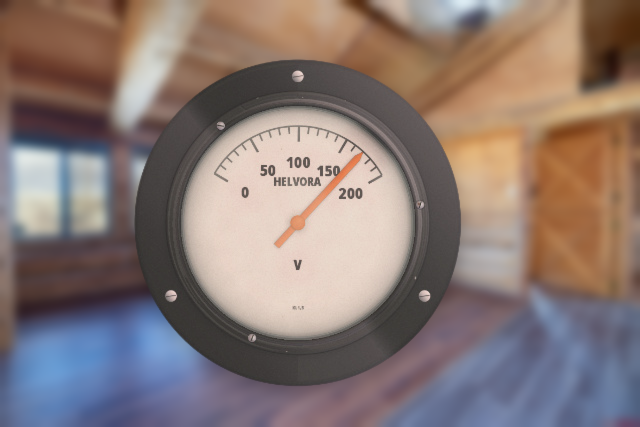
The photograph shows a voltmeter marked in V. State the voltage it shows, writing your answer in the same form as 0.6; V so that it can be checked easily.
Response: 170; V
